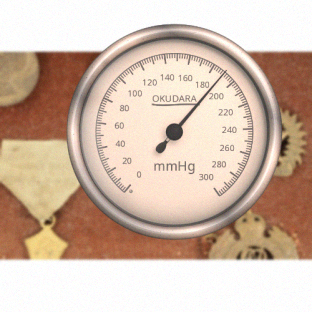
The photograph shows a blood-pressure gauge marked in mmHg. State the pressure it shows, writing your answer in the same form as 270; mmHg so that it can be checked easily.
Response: 190; mmHg
